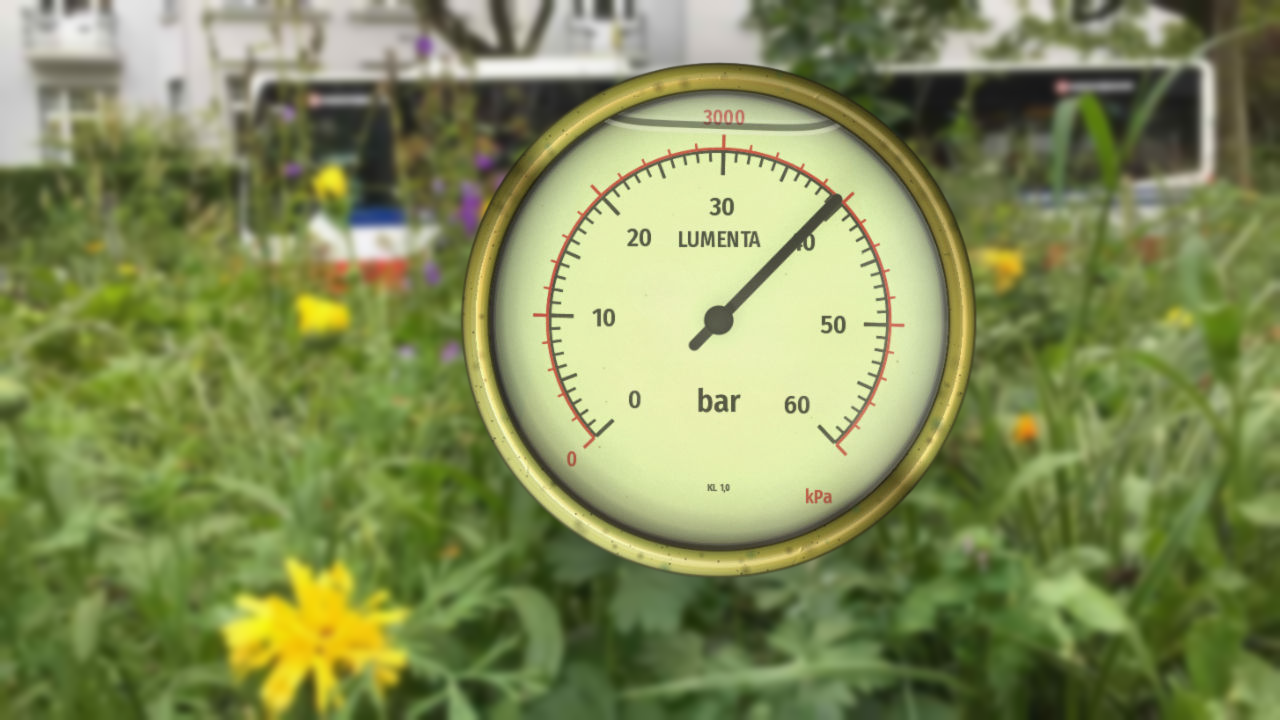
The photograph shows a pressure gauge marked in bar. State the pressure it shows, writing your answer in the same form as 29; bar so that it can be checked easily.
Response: 39.5; bar
